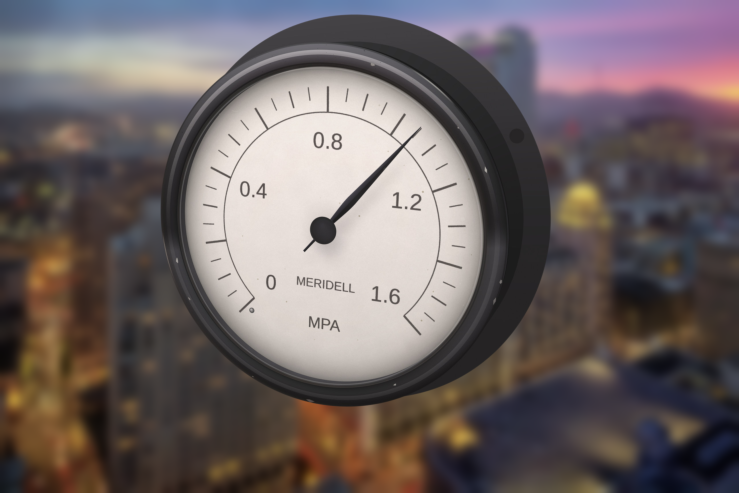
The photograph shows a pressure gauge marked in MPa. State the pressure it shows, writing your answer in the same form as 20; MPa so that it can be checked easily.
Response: 1.05; MPa
